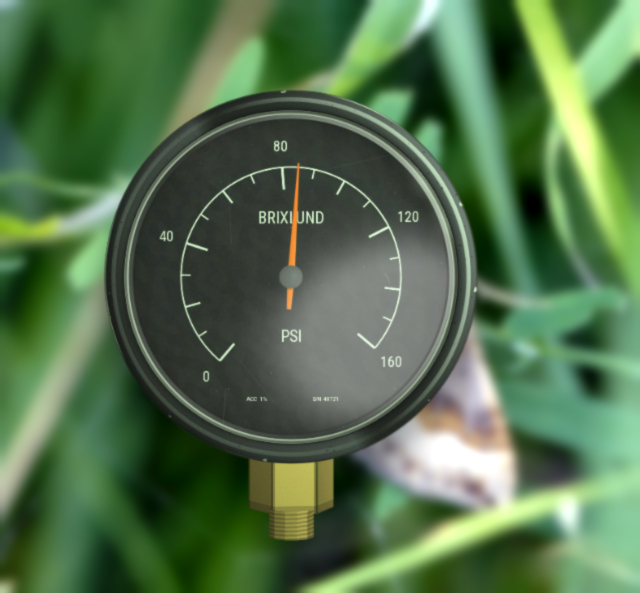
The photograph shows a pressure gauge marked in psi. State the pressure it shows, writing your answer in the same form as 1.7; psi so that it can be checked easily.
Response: 85; psi
